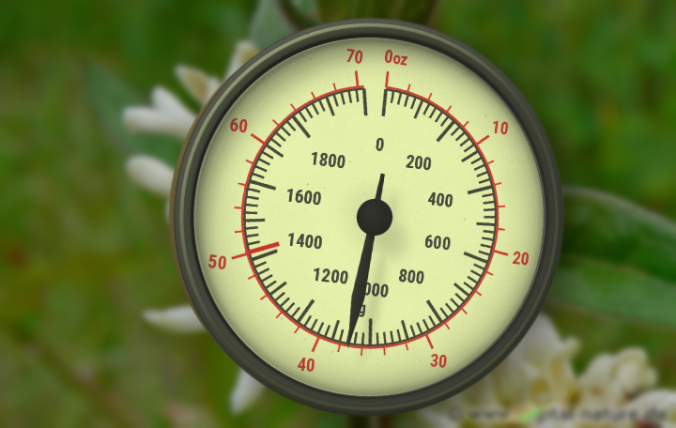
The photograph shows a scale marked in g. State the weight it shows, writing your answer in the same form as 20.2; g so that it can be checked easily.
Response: 1060; g
